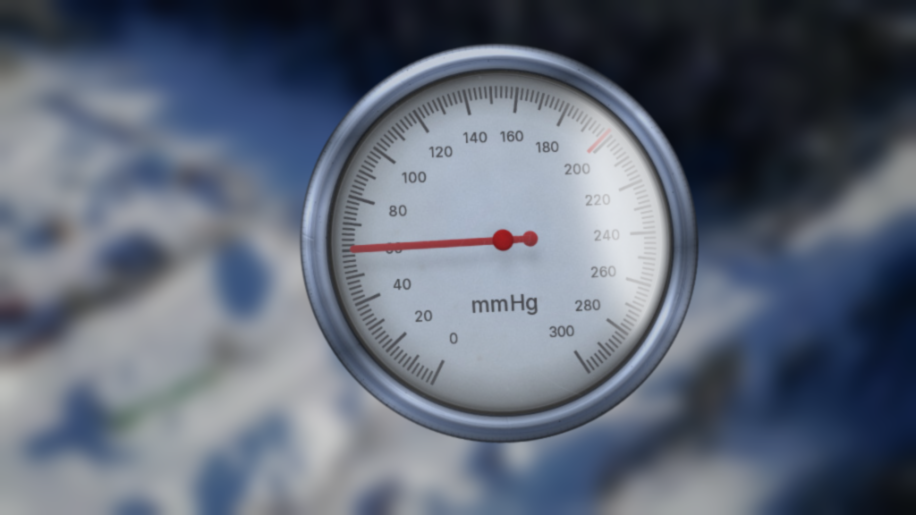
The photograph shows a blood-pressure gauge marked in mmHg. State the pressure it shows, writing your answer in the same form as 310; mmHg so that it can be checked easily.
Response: 60; mmHg
